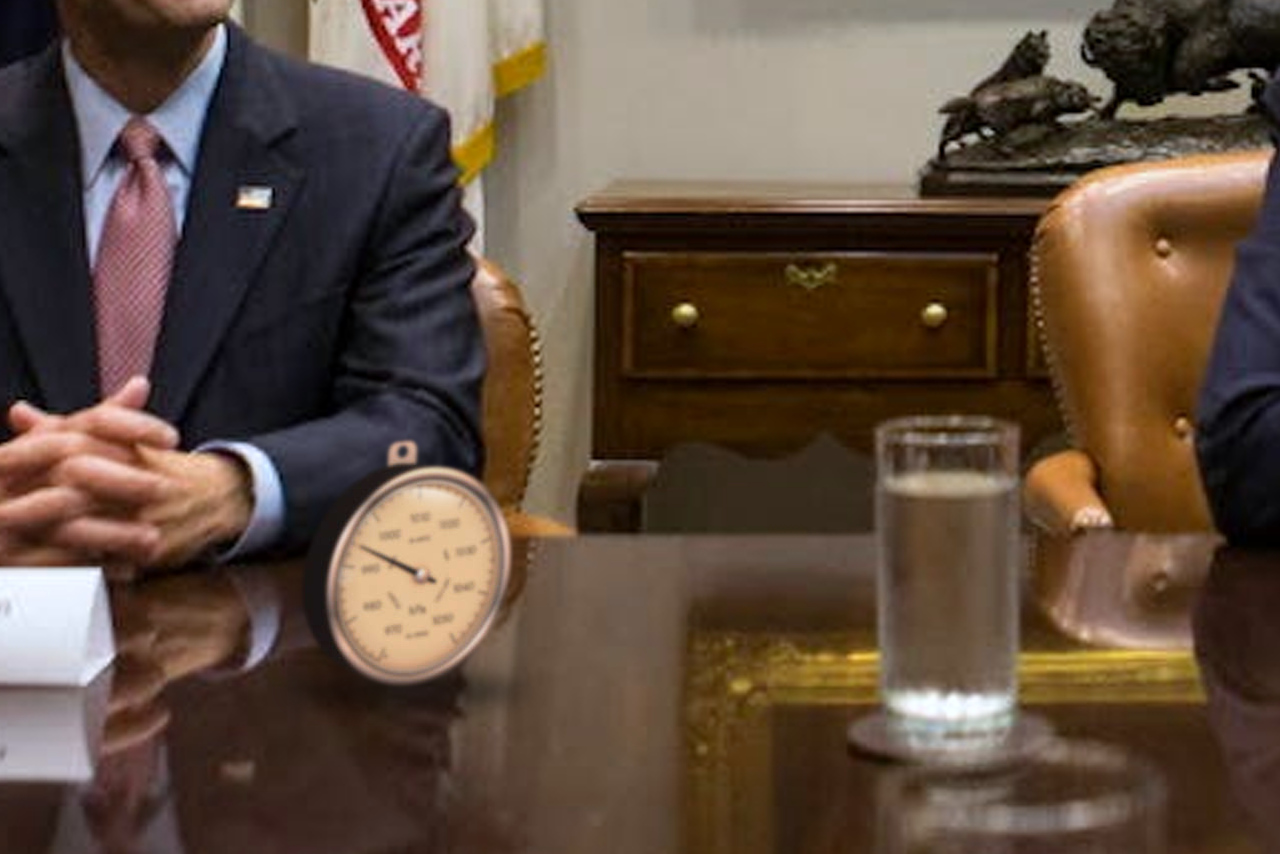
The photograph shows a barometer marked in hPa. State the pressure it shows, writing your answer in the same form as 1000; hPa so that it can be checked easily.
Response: 994; hPa
